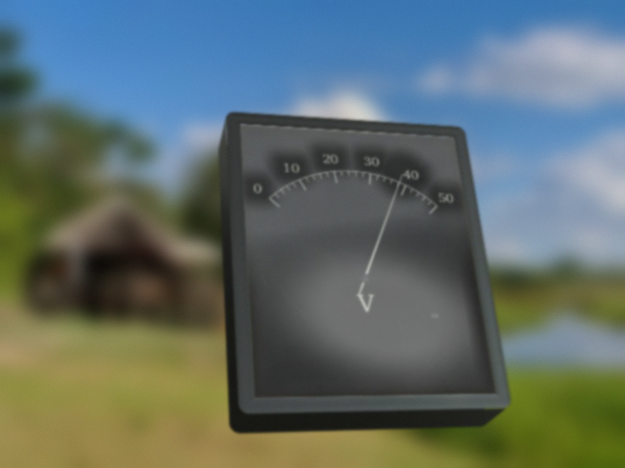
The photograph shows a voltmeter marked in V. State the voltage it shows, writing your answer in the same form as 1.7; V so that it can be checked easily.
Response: 38; V
